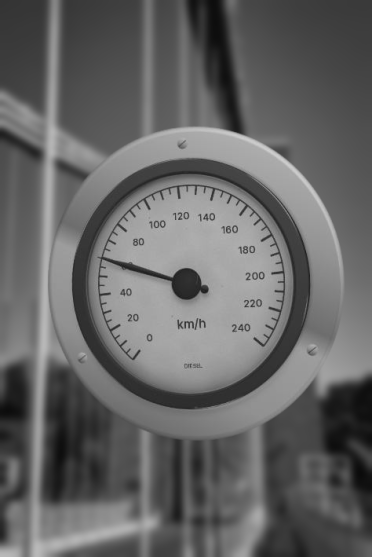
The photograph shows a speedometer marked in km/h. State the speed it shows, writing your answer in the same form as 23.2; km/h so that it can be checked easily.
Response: 60; km/h
